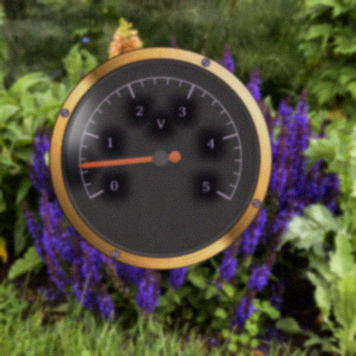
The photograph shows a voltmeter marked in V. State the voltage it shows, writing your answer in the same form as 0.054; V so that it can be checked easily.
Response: 0.5; V
